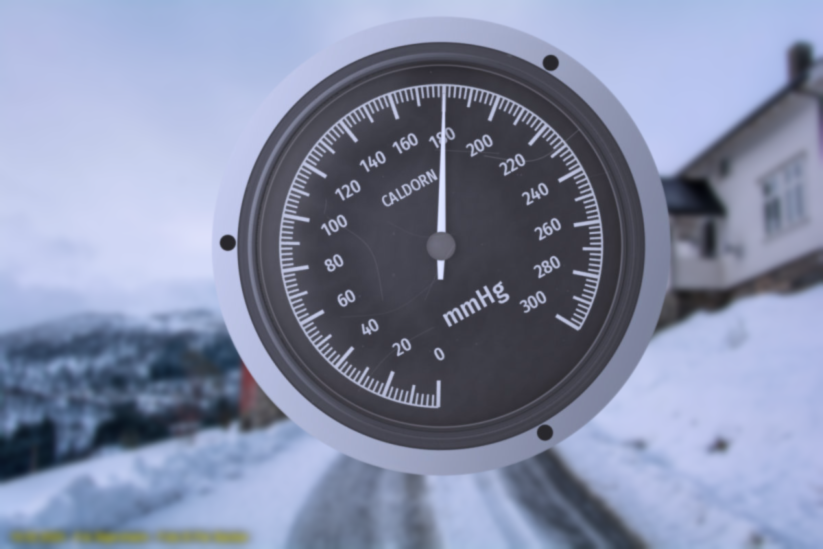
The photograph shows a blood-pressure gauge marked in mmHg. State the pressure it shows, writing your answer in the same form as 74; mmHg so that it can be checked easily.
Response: 180; mmHg
